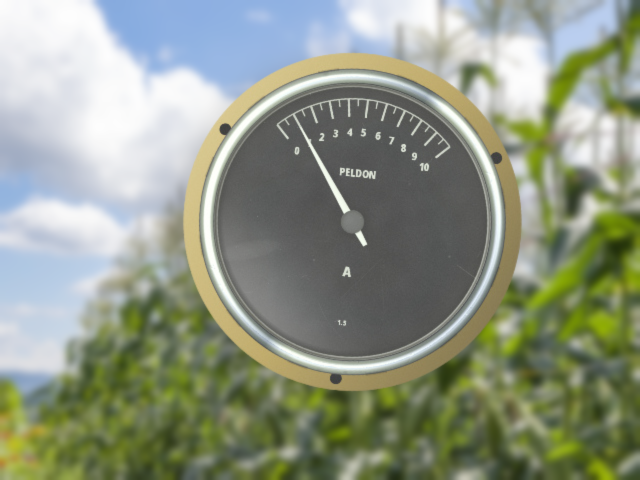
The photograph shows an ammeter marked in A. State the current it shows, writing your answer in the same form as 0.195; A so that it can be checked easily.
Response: 1; A
